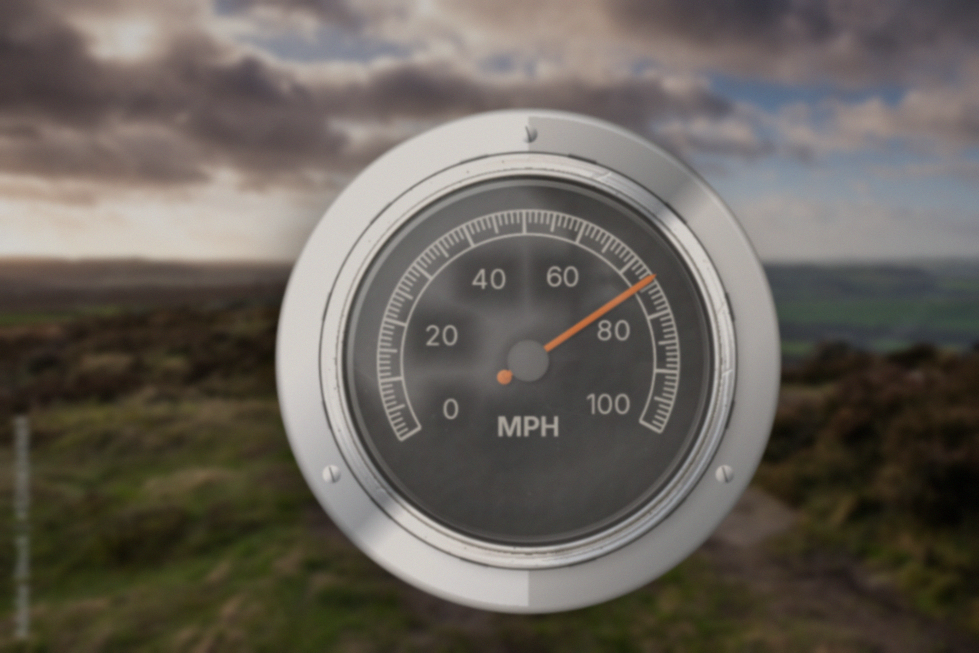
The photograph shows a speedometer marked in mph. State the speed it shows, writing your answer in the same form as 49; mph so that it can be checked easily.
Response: 74; mph
